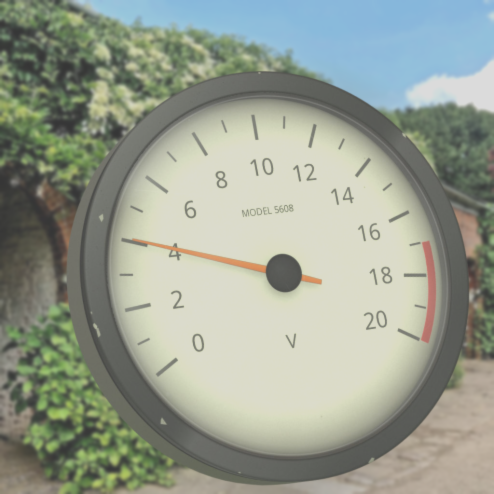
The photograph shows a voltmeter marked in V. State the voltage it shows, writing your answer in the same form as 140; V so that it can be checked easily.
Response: 4; V
